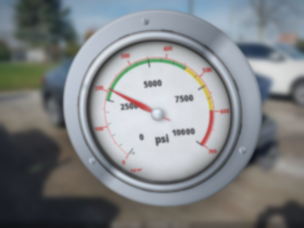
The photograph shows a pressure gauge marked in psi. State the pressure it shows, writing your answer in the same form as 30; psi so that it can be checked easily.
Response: 3000; psi
